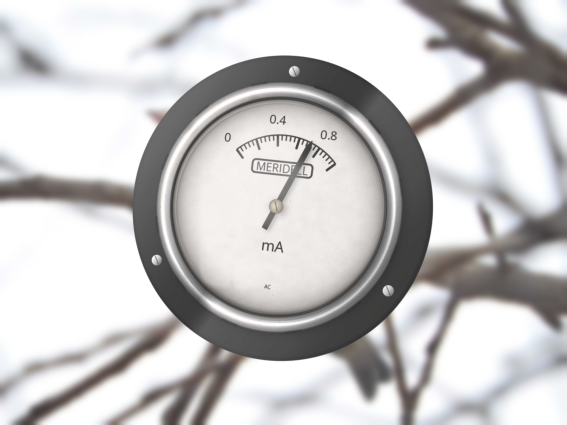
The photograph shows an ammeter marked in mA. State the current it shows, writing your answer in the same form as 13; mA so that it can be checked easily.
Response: 0.72; mA
